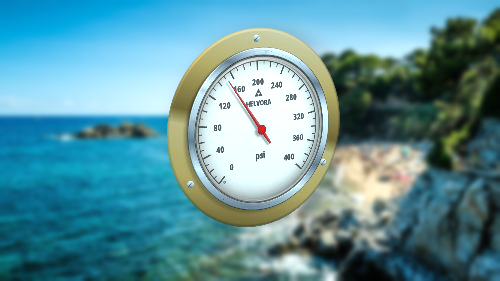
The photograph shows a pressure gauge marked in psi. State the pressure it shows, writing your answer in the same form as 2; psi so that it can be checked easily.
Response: 150; psi
